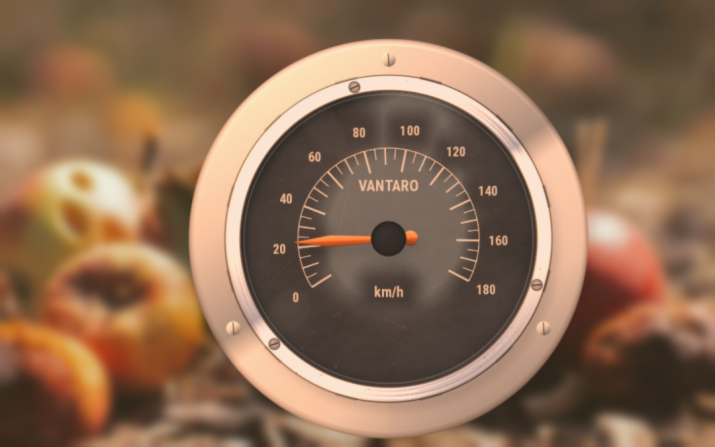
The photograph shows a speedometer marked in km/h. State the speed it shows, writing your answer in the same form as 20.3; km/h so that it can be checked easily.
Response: 22.5; km/h
